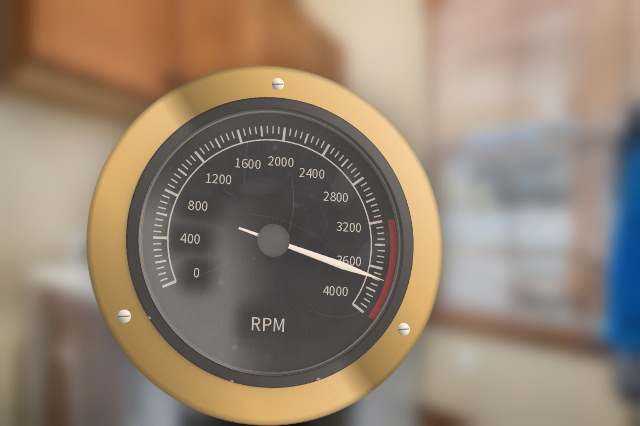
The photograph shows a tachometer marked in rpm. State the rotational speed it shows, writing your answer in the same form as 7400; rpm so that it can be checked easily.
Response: 3700; rpm
